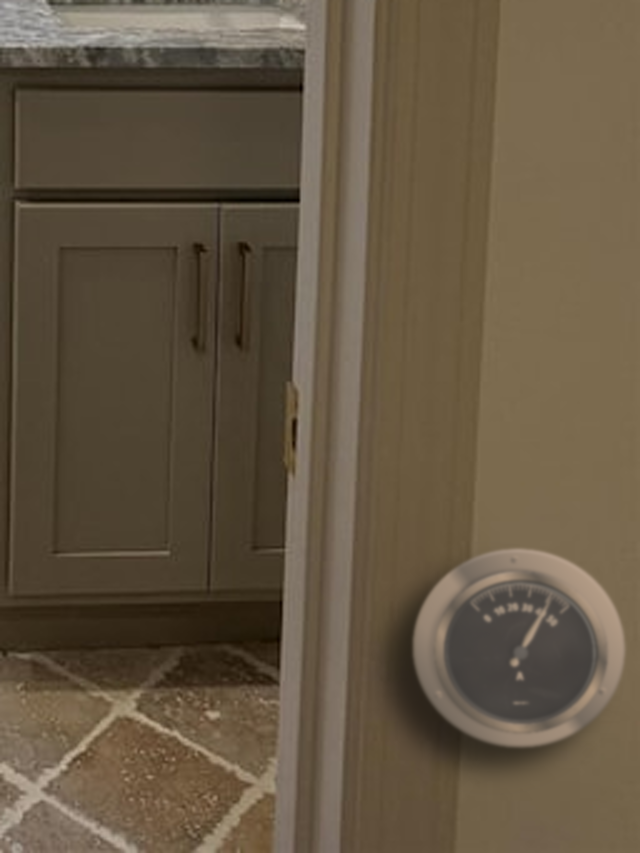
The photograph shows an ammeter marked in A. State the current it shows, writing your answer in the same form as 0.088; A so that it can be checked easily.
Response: 40; A
